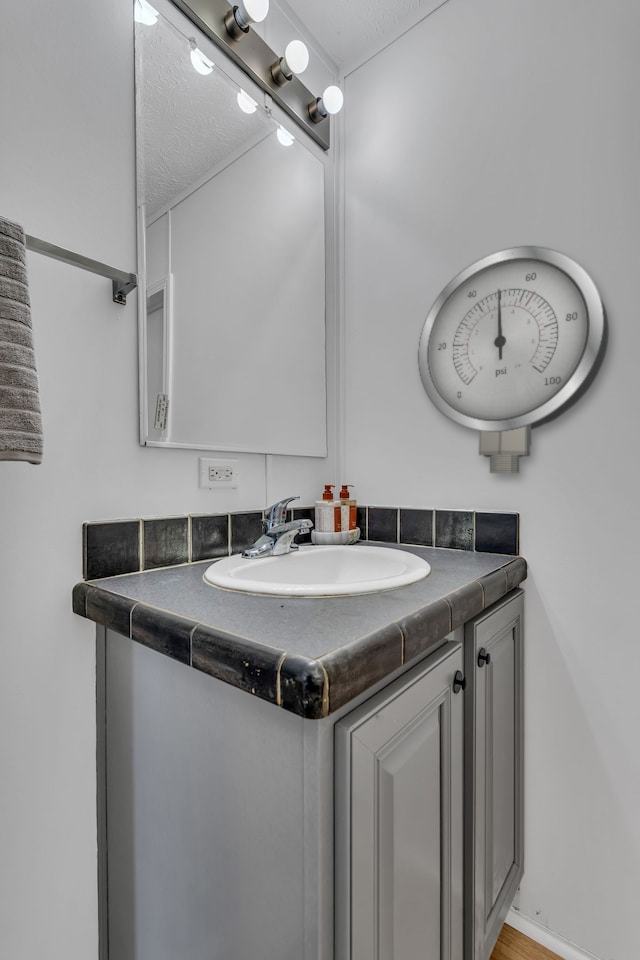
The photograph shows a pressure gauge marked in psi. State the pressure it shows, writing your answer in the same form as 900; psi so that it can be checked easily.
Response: 50; psi
